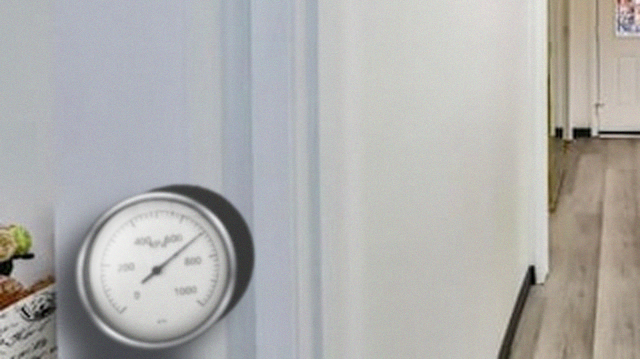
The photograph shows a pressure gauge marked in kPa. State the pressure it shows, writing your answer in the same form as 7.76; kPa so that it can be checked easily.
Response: 700; kPa
